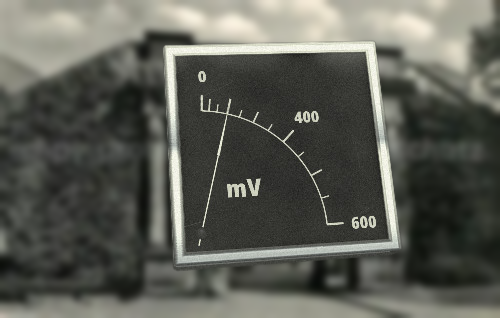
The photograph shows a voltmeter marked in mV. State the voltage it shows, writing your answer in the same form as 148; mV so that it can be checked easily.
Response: 200; mV
